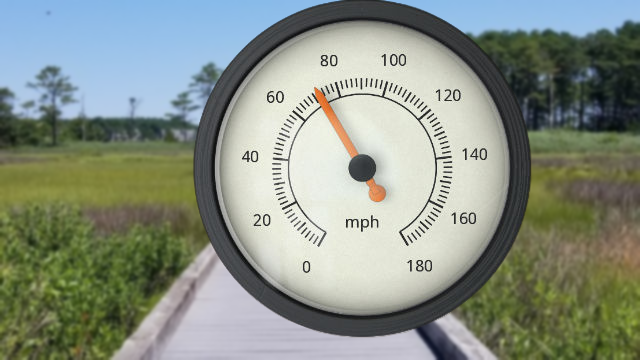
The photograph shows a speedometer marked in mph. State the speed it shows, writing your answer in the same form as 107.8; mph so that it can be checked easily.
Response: 72; mph
